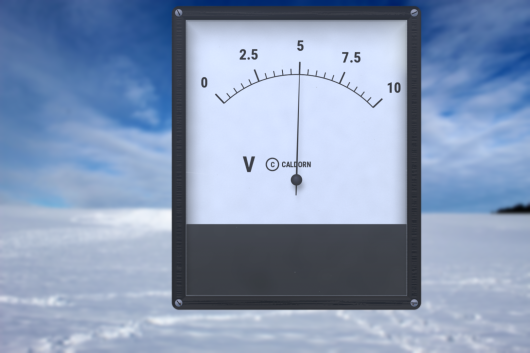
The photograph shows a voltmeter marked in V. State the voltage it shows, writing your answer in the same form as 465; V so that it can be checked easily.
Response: 5; V
